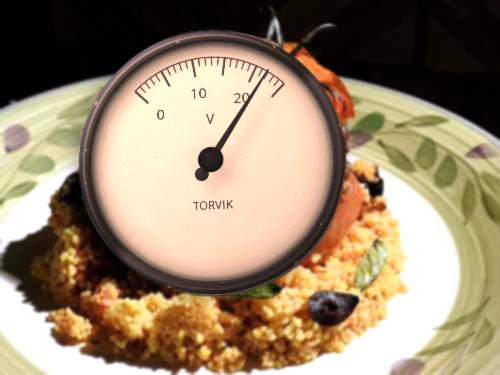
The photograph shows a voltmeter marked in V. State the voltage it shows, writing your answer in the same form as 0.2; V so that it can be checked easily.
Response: 22; V
